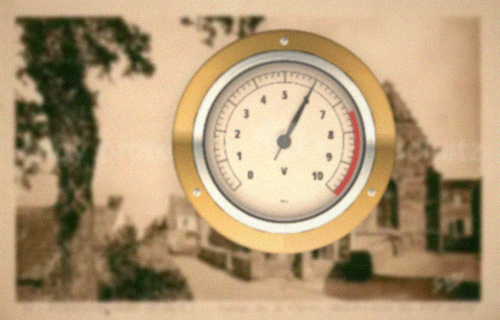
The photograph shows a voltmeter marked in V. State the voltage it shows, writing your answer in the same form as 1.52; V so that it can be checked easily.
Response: 6; V
